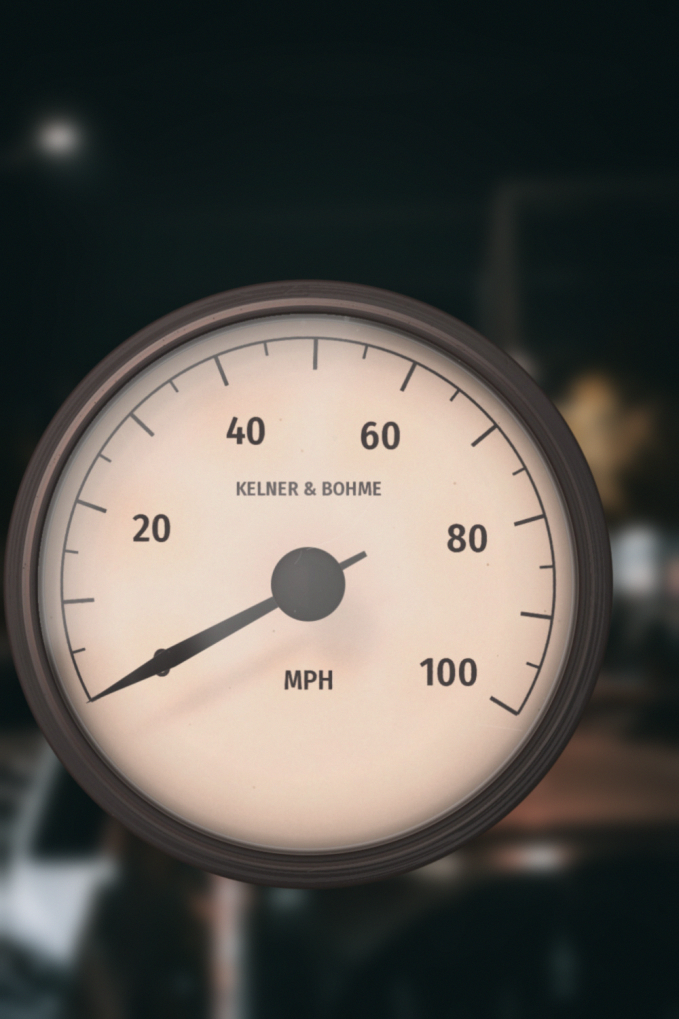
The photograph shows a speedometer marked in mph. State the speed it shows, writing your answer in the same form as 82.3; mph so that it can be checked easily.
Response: 0; mph
